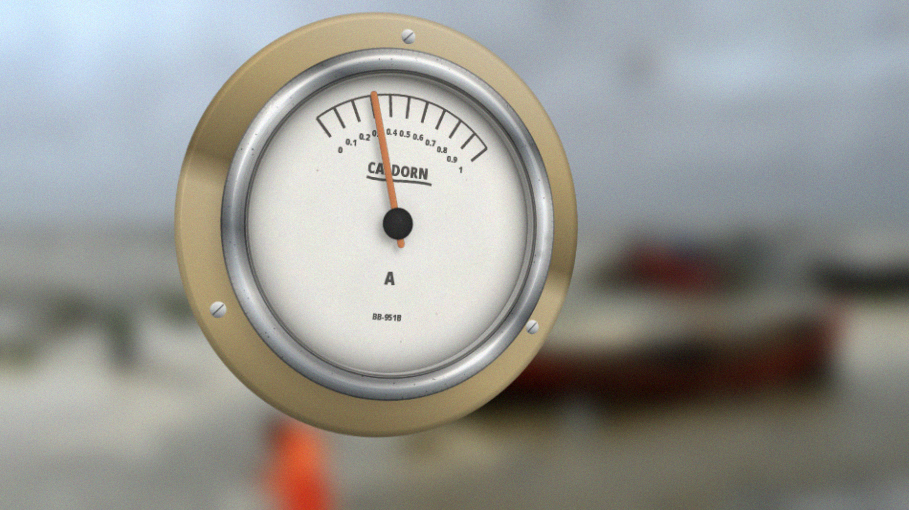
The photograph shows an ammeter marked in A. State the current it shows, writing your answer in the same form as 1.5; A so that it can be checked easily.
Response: 0.3; A
